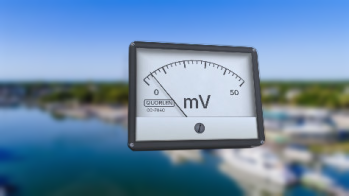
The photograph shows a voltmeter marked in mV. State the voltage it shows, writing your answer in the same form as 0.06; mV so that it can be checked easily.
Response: 4; mV
